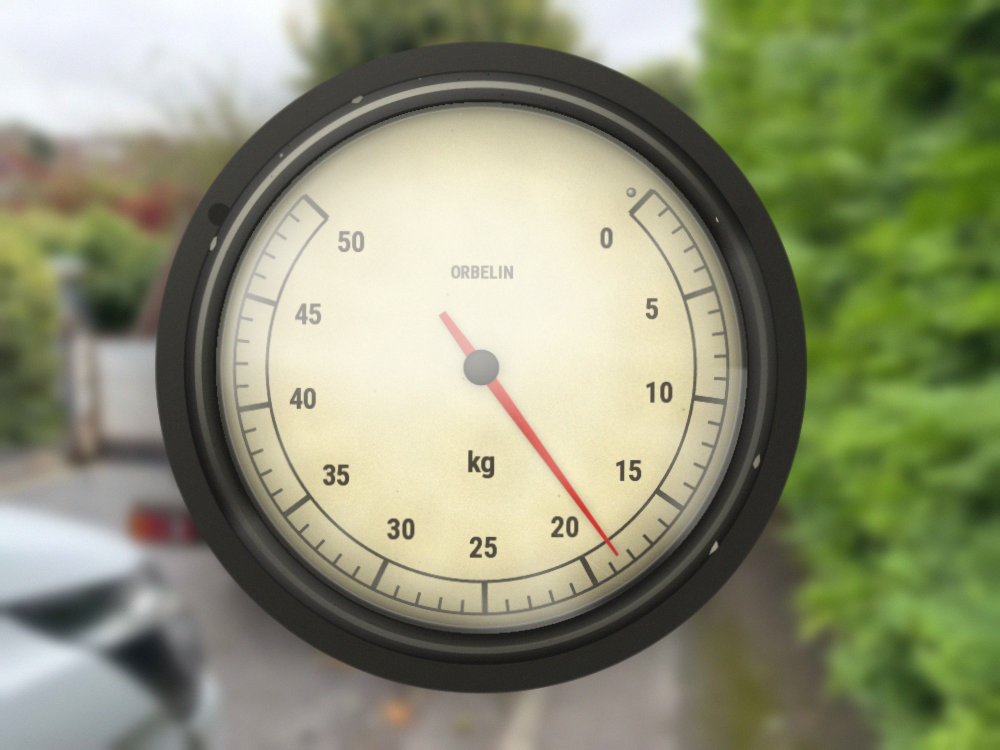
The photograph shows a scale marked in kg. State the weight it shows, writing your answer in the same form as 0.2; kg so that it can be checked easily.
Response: 18.5; kg
